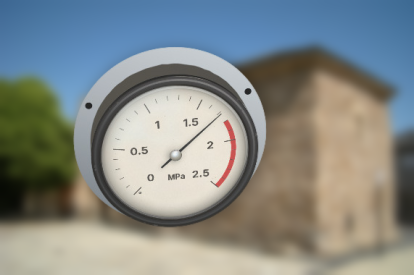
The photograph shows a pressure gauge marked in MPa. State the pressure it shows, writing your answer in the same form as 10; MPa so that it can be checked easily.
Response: 1.7; MPa
